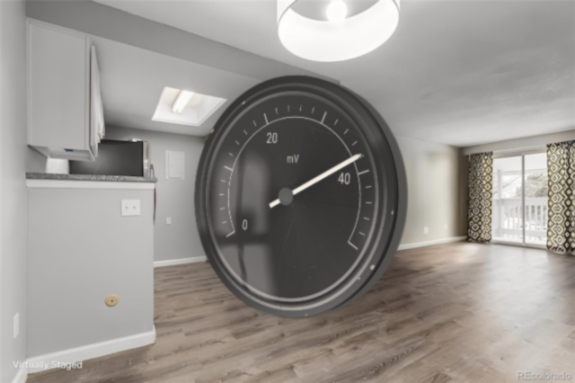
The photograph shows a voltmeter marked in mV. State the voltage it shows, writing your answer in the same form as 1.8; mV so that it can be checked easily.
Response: 38; mV
